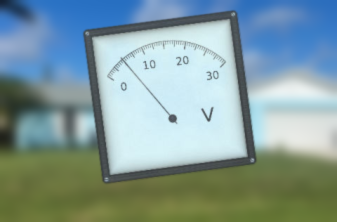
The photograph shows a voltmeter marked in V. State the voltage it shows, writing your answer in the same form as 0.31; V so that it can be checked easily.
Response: 5; V
